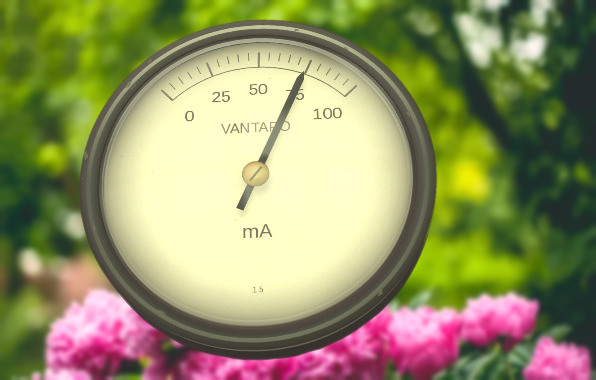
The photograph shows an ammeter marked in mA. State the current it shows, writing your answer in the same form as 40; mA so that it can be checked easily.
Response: 75; mA
